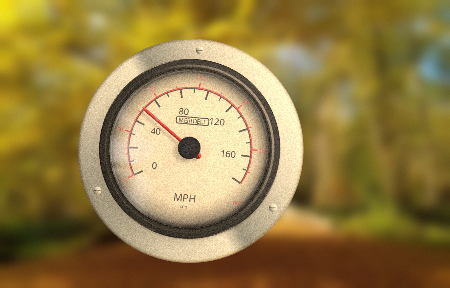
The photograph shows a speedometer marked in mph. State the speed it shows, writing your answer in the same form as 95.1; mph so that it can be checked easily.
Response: 50; mph
